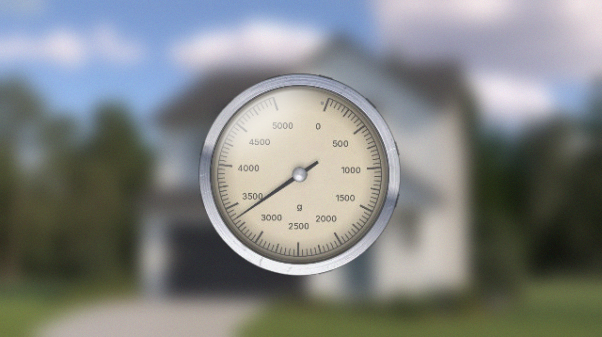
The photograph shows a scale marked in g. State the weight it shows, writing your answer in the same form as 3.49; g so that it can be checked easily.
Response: 3350; g
